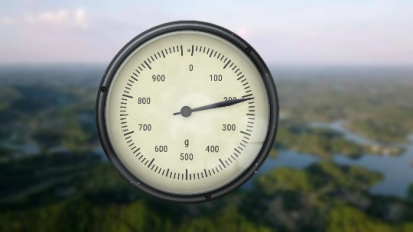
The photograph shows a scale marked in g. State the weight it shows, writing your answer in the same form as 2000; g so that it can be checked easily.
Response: 210; g
